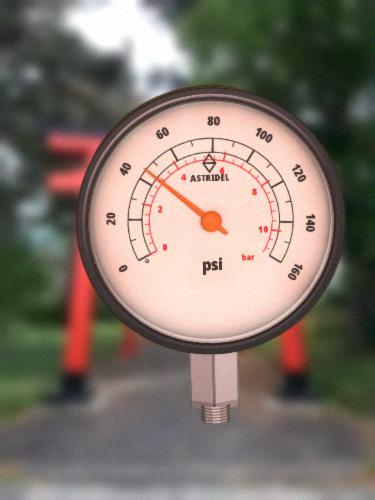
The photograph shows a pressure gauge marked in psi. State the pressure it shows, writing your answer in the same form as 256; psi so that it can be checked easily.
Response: 45; psi
